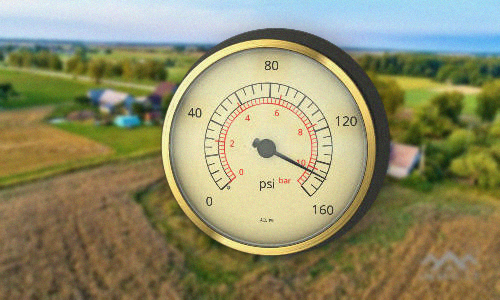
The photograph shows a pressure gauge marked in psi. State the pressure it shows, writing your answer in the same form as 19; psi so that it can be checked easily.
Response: 147.5; psi
